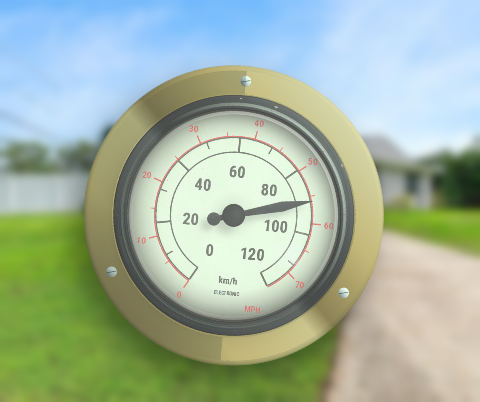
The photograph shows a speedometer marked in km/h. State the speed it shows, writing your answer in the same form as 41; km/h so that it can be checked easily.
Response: 90; km/h
